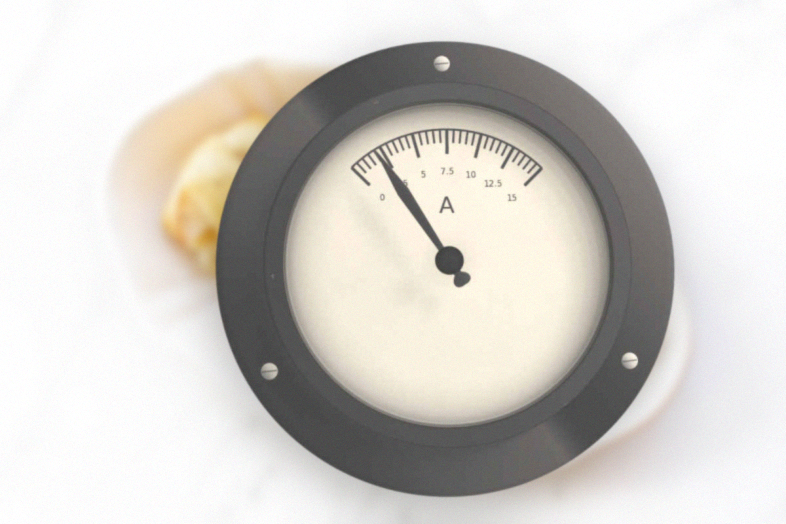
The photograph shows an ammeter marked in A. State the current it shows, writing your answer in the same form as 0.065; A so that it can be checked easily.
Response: 2; A
